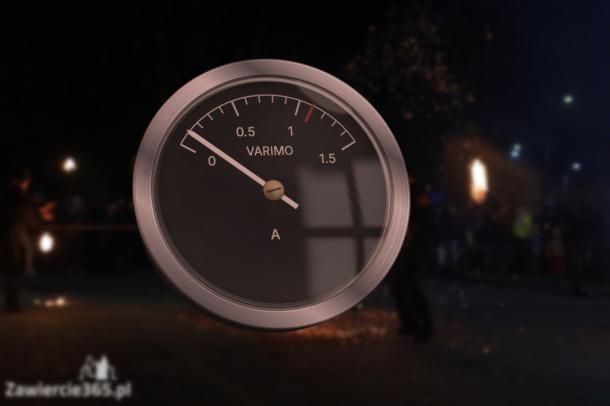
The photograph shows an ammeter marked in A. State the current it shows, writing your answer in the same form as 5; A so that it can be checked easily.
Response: 0.1; A
